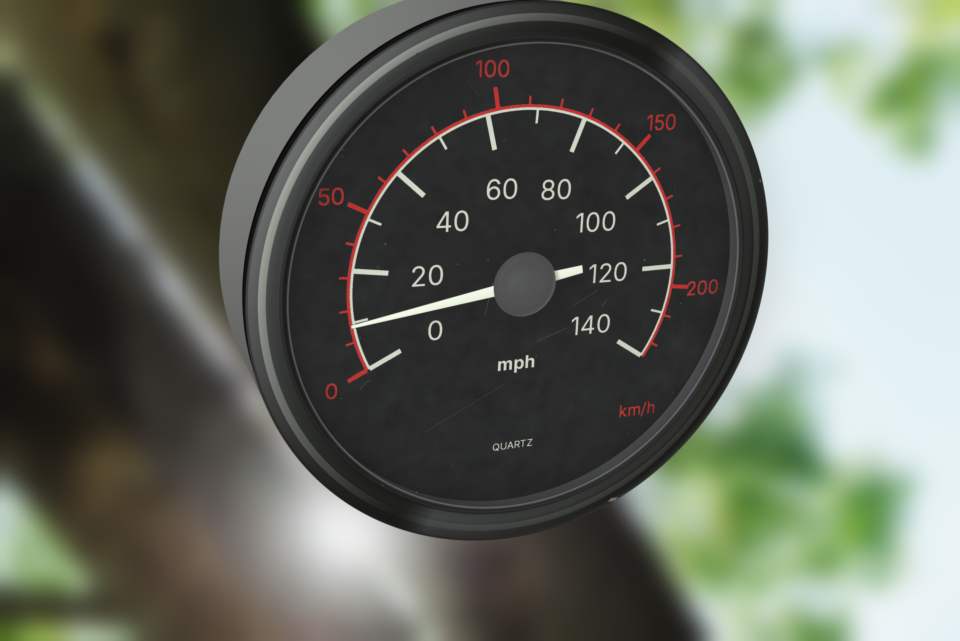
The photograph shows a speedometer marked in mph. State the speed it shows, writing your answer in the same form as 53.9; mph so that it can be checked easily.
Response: 10; mph
